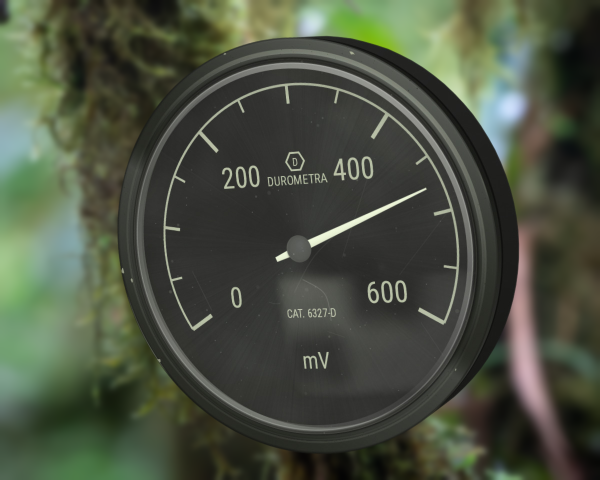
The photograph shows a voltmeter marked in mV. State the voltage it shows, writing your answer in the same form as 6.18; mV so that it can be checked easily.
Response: 475; mV
